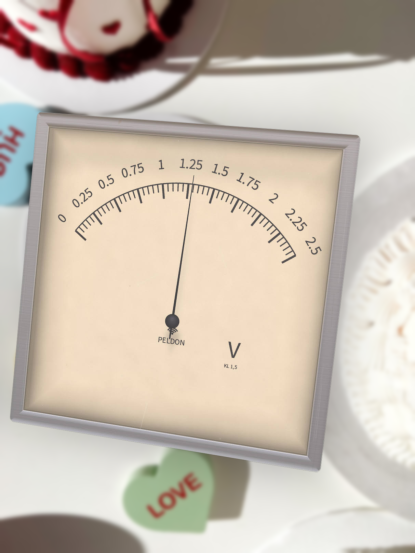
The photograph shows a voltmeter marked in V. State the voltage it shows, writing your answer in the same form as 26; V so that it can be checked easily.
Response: 1.3; V
